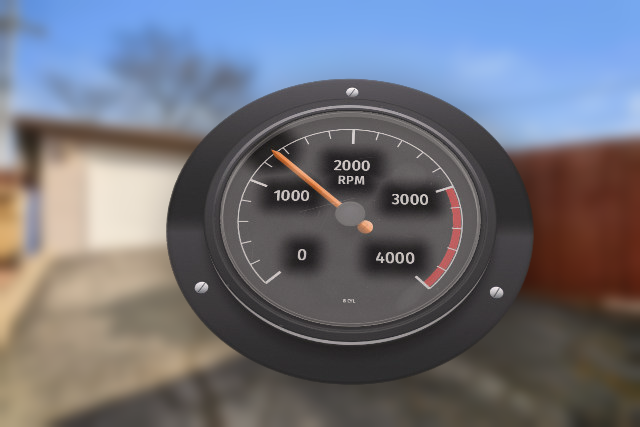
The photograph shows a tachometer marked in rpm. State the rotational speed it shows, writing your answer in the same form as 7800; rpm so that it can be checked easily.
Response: 1300; rpm
